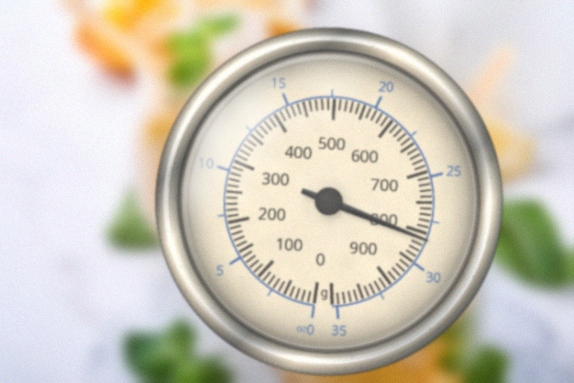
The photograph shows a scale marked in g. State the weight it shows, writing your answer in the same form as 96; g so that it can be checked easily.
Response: 810; g
